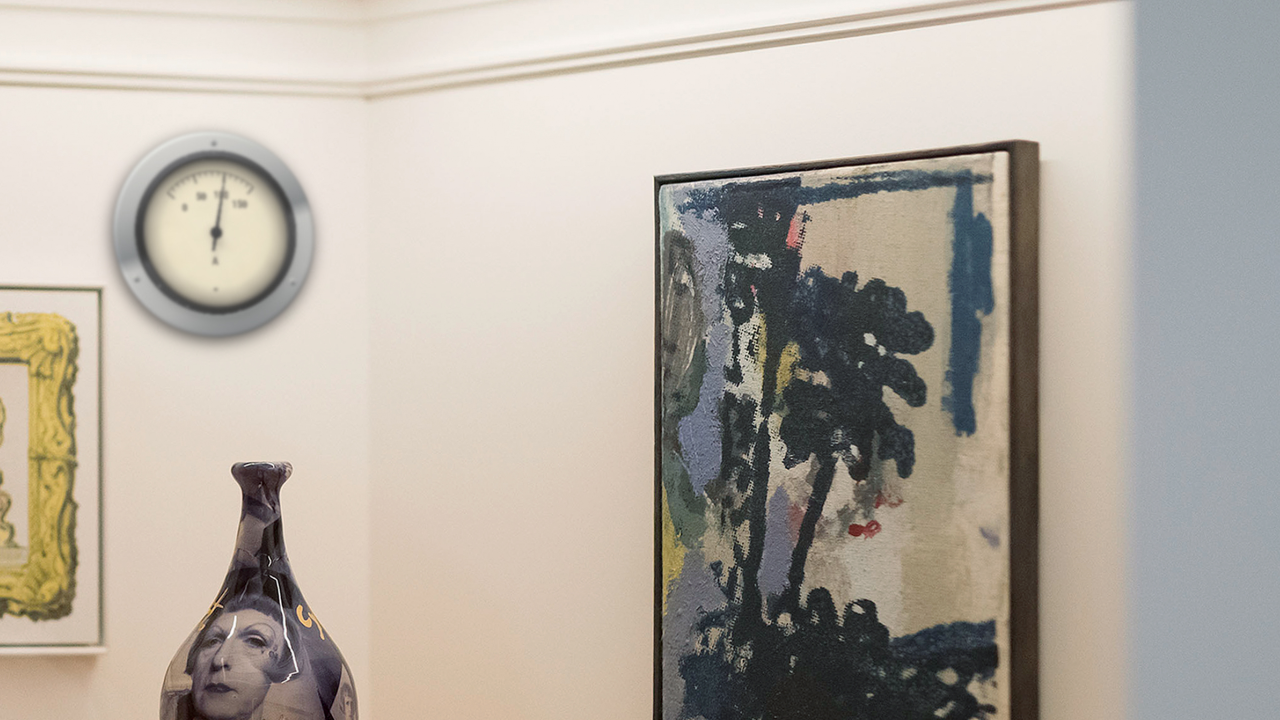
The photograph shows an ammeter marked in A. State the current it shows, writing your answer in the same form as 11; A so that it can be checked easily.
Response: 100; A
